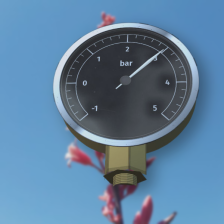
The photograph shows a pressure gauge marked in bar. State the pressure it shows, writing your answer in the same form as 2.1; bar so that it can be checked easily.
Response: 3; bar
